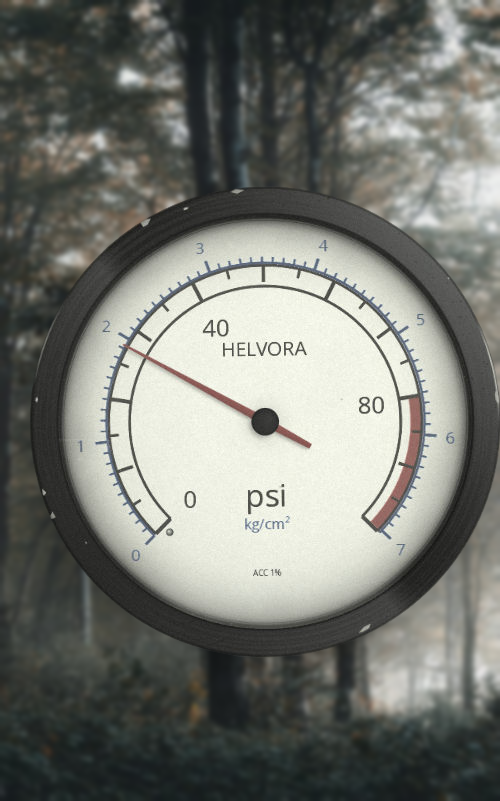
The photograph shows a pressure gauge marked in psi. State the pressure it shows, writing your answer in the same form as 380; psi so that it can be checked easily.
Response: 27.5; psi
